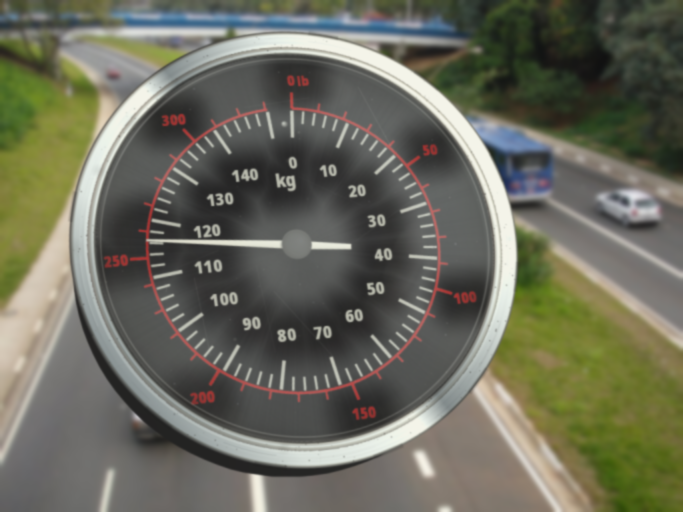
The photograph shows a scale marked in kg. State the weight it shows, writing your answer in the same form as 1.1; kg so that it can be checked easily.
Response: 116; kg
